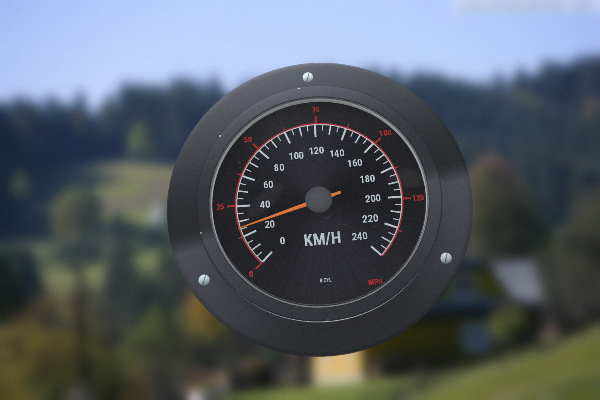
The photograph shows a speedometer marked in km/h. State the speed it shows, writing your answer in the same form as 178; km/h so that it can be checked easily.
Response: 25; km/h
